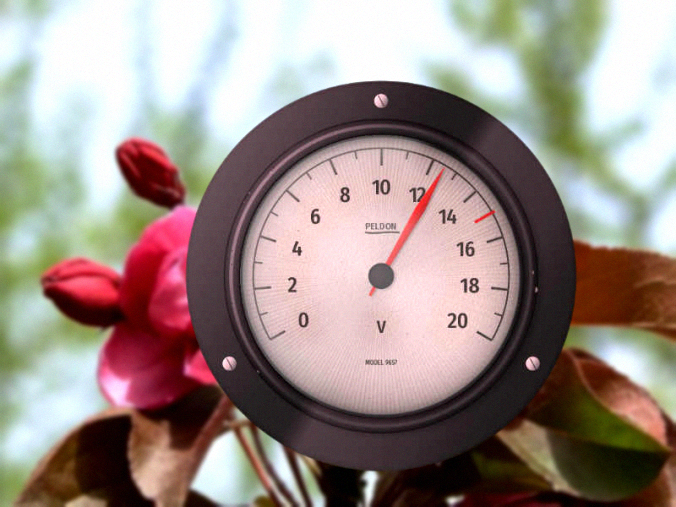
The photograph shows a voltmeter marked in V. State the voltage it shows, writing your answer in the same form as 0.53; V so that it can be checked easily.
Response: 12.5; V
